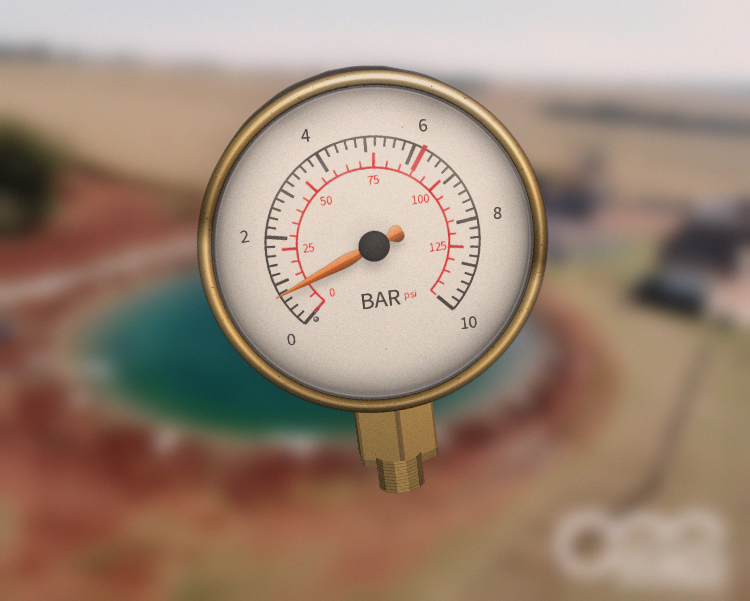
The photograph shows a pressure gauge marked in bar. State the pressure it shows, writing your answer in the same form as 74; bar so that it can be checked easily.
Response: 0.8; bar
